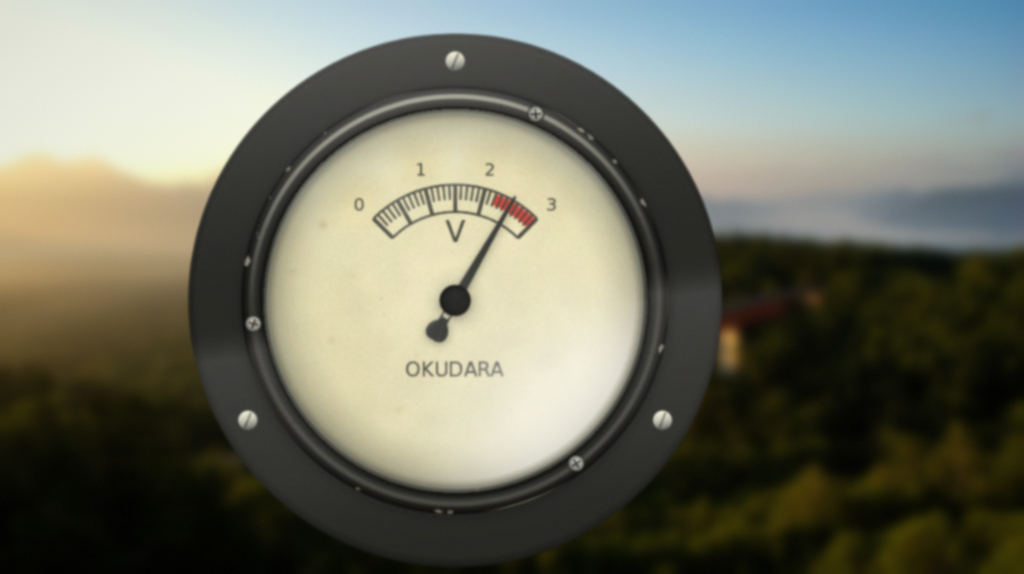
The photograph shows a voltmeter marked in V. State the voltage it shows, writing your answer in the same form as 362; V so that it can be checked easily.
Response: 2.5; V
